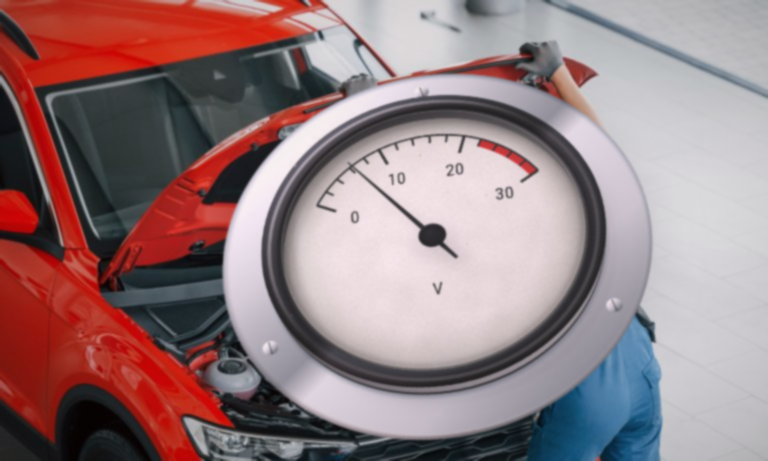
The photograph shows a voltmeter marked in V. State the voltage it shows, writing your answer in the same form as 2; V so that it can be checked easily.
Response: 6; V
